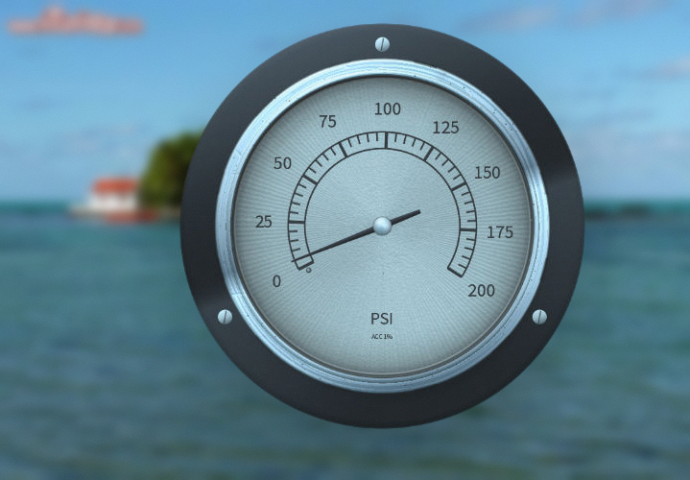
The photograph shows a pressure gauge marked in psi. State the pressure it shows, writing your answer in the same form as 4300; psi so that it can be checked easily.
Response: 5; psi
